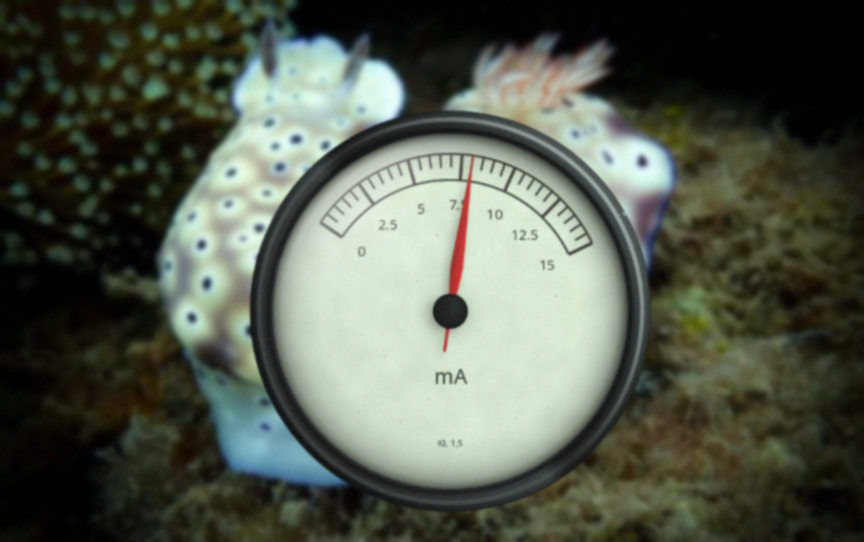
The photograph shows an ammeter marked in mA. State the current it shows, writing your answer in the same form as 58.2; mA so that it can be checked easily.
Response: 8; mA
